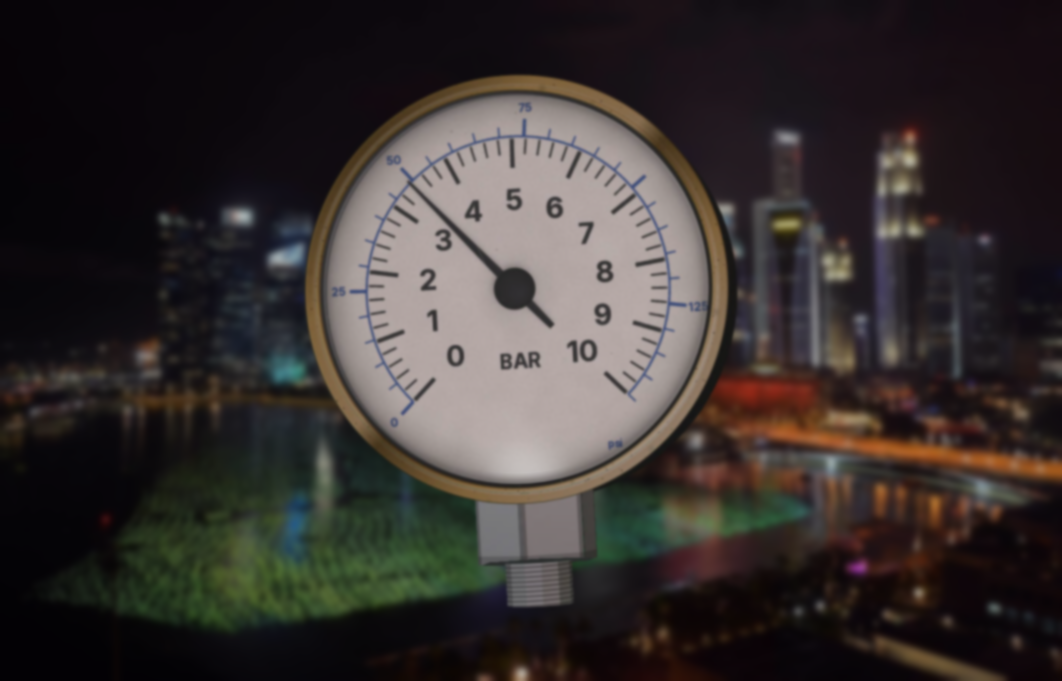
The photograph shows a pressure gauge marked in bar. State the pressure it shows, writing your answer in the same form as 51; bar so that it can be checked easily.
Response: 3.4; bar
